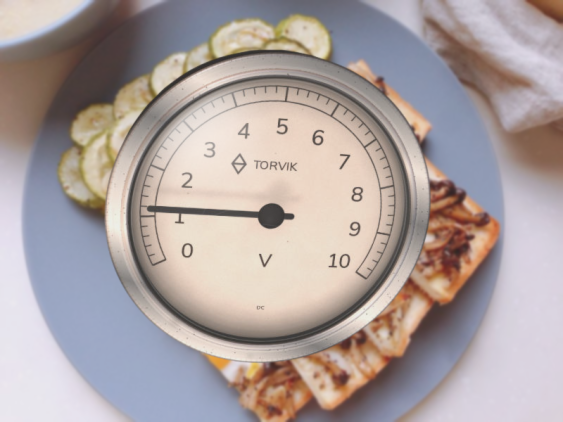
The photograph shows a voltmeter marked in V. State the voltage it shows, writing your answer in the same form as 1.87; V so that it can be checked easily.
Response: 1.2; V
